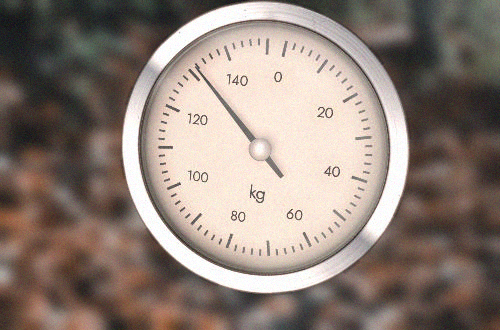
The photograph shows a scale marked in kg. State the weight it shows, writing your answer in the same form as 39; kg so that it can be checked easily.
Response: 132; kg
